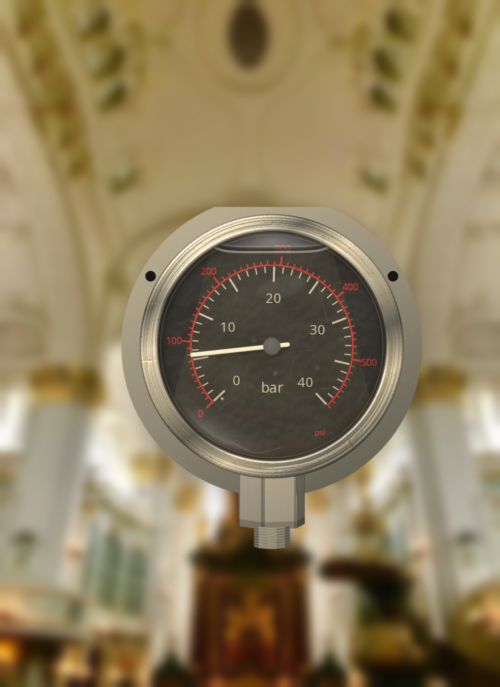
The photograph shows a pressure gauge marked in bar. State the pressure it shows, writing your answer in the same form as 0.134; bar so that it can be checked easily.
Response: 5.5; bar
